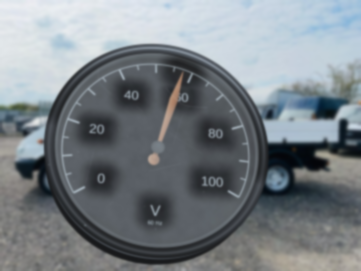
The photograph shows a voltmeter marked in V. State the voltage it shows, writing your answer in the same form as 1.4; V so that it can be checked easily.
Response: 57.5; V
